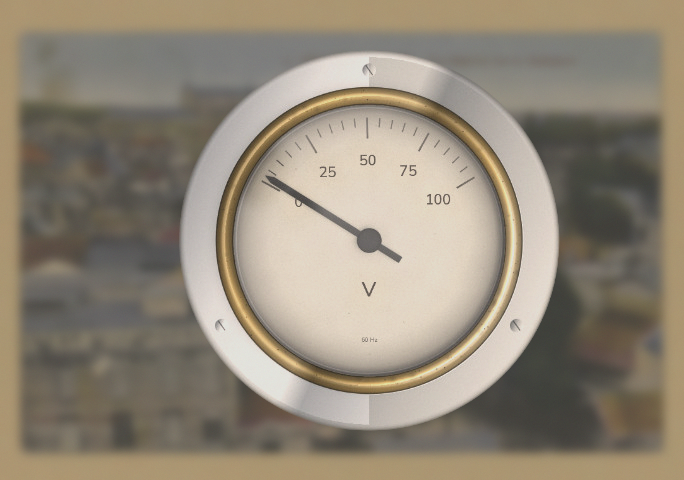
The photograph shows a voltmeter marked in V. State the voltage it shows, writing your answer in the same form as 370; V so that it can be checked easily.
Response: 2.5; V
